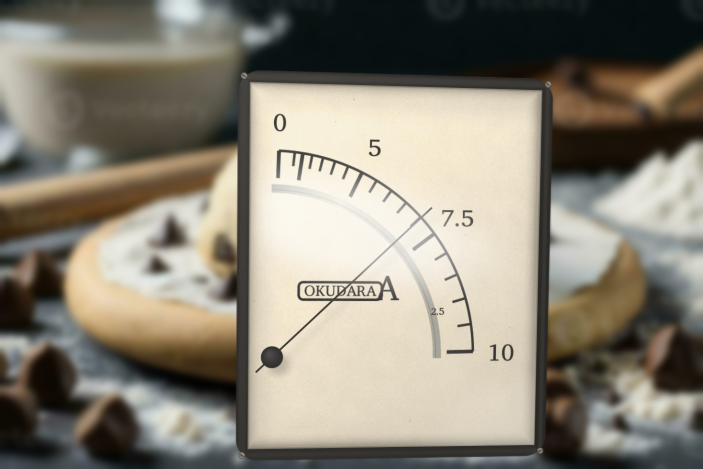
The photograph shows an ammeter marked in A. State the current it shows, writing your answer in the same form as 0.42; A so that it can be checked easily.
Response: 7; A
